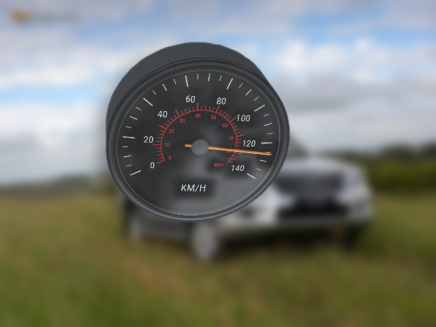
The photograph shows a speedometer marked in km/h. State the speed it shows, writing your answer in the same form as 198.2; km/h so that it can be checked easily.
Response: 125; km/h
